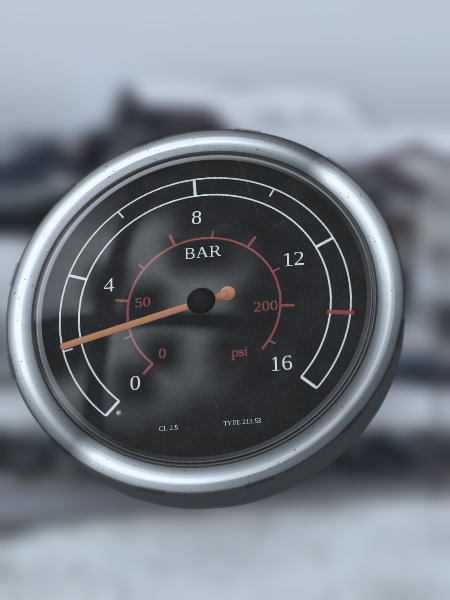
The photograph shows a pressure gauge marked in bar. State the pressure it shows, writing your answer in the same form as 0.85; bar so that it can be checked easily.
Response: 2; bar
